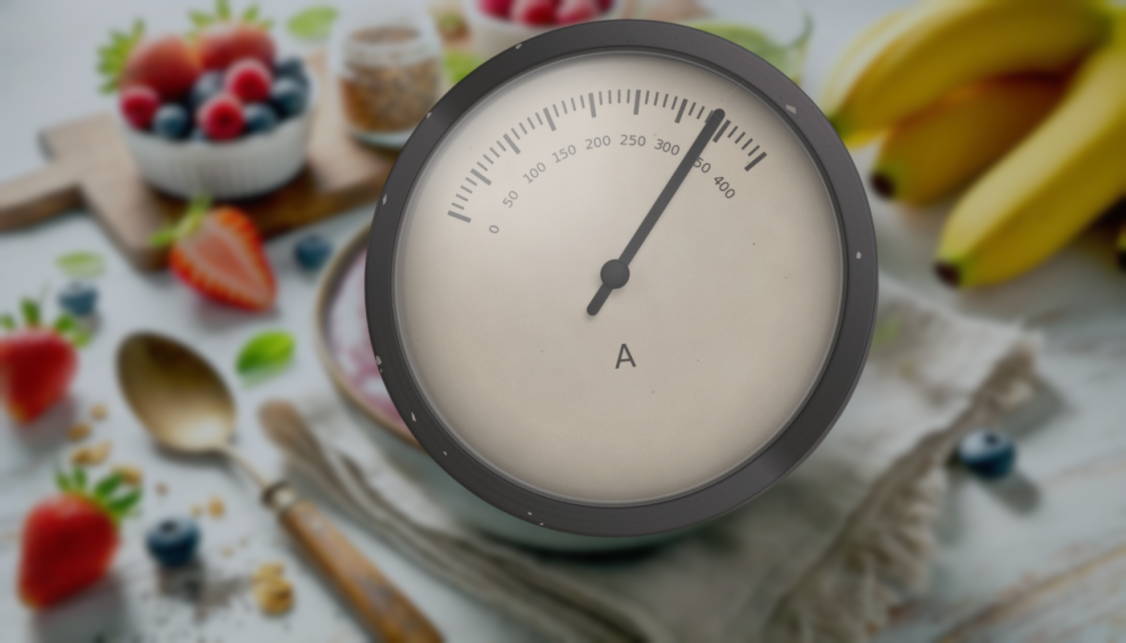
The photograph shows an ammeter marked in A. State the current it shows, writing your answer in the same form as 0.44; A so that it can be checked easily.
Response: 340; A
